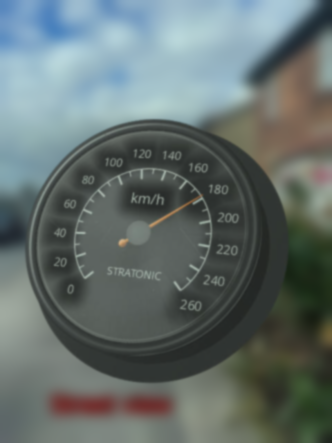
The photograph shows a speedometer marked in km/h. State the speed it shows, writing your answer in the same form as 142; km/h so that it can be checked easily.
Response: 180; km/h
